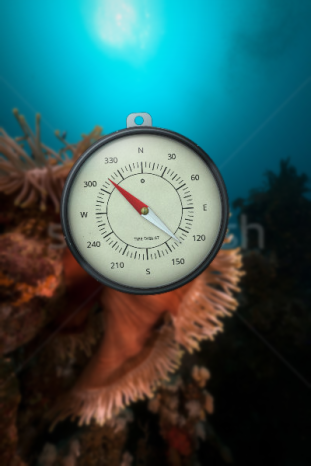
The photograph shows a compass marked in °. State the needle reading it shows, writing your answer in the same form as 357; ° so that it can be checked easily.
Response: 315; °
